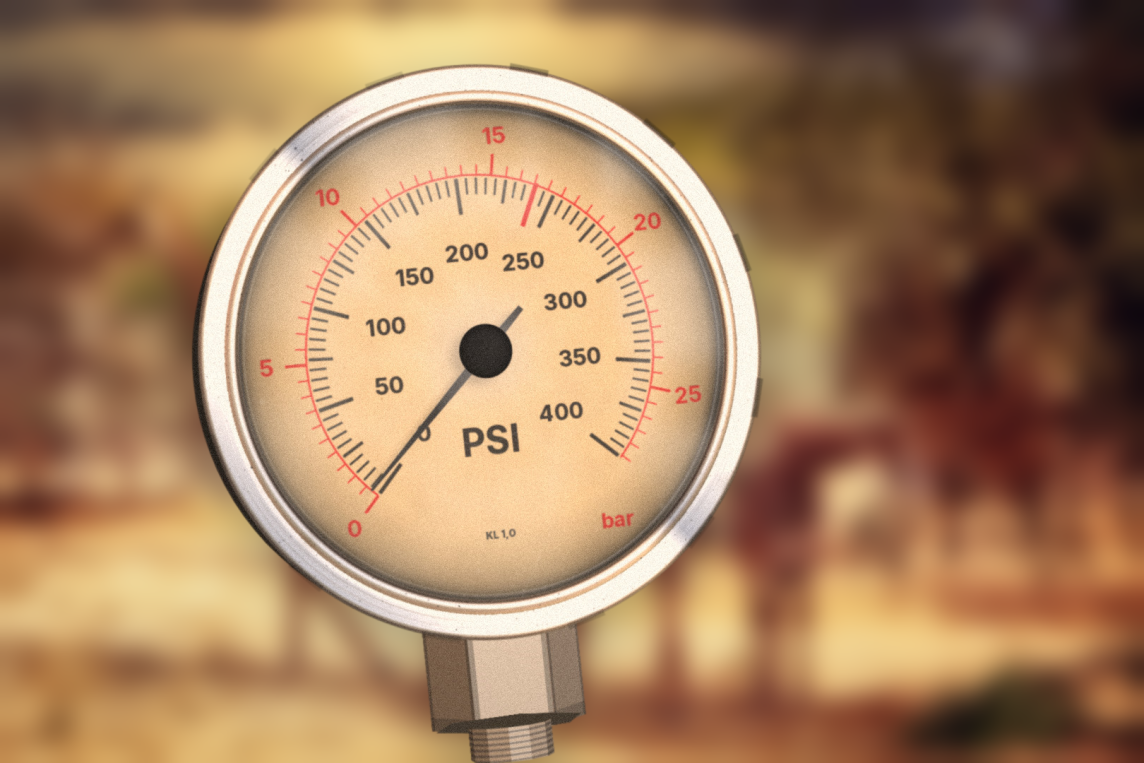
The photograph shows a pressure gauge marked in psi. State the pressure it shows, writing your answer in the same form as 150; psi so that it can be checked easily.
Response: 5; psi
